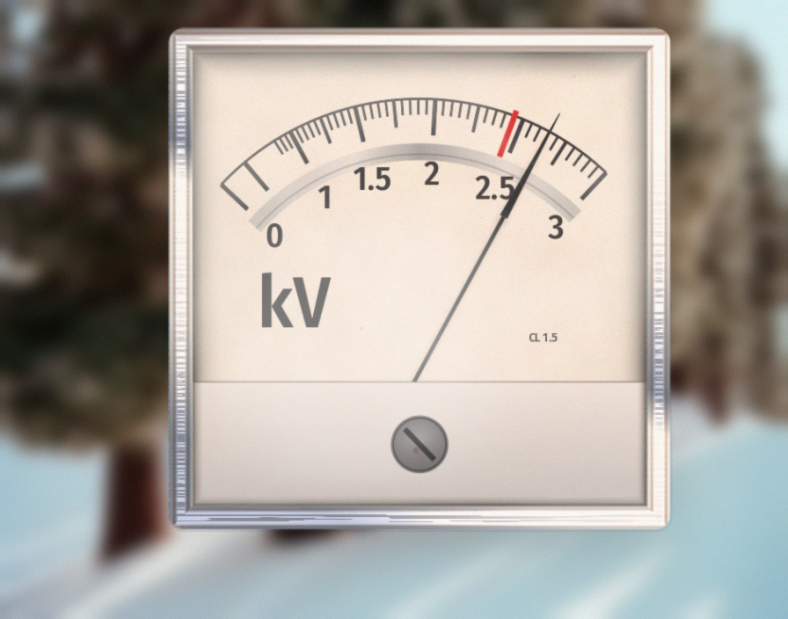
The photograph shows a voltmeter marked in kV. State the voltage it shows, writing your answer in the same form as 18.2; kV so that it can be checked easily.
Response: 2.65; kV
